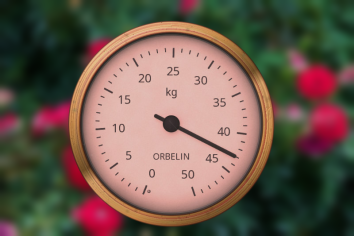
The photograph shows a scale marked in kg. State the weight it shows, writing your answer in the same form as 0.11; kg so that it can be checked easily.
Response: 43; kg
